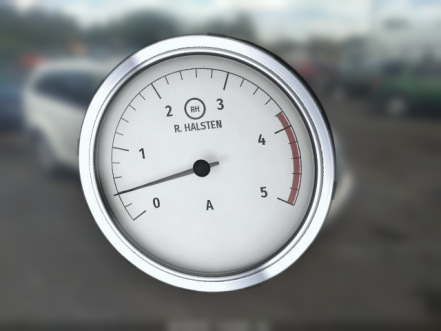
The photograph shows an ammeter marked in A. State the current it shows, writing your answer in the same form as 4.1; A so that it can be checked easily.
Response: 0.4; A
